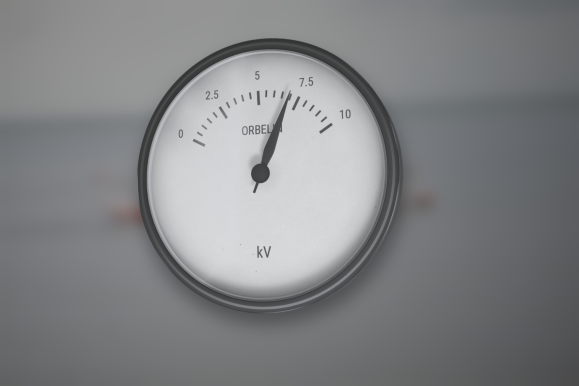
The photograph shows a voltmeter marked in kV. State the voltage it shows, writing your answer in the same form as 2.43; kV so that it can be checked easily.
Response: 7; kV
